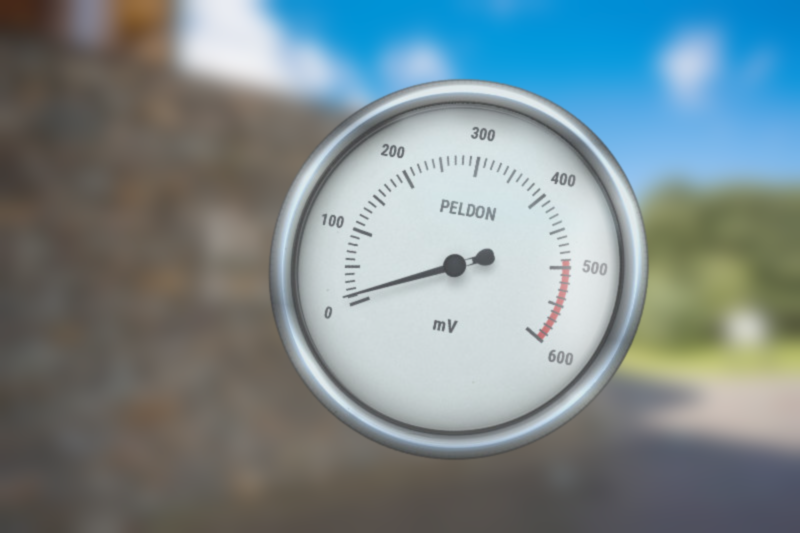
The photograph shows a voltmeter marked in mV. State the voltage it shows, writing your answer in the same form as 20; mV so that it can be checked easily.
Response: 10; mV
